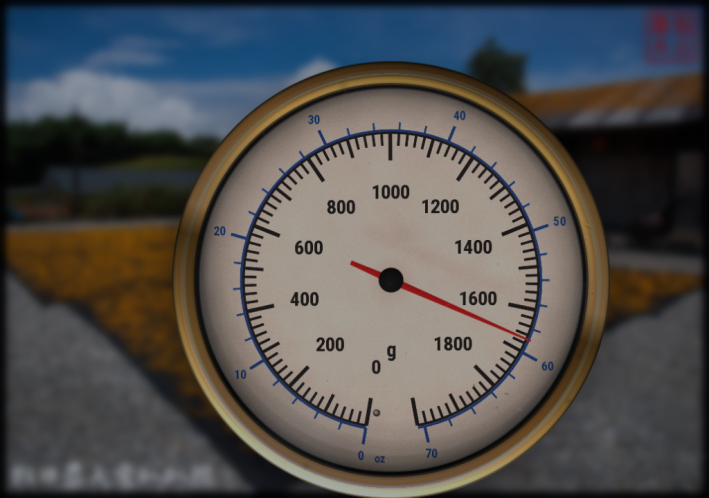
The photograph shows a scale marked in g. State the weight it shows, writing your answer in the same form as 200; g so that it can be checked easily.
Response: 1670; g
